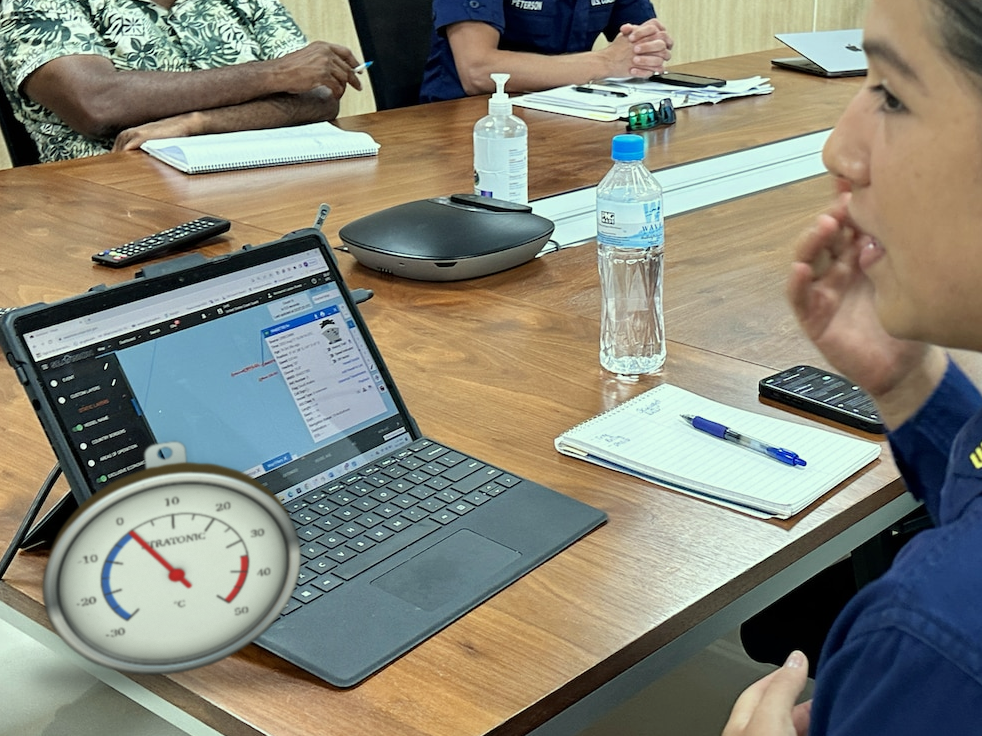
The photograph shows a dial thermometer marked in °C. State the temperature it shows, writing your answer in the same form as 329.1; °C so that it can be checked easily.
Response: 0; °C
